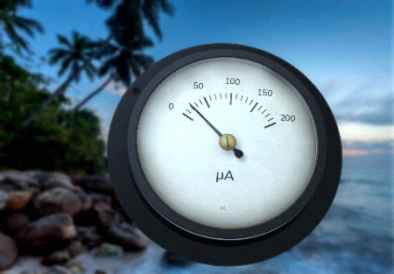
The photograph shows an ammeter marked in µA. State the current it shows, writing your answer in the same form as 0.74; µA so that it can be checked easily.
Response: 20; µA
